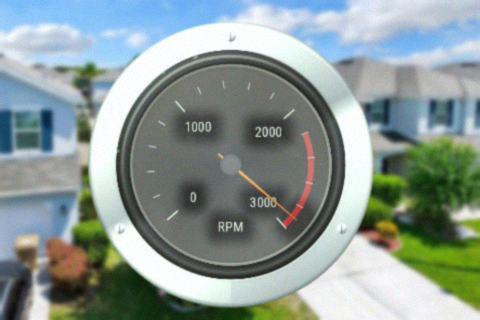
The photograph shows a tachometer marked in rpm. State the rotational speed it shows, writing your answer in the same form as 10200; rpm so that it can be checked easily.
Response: 2900; rpm
